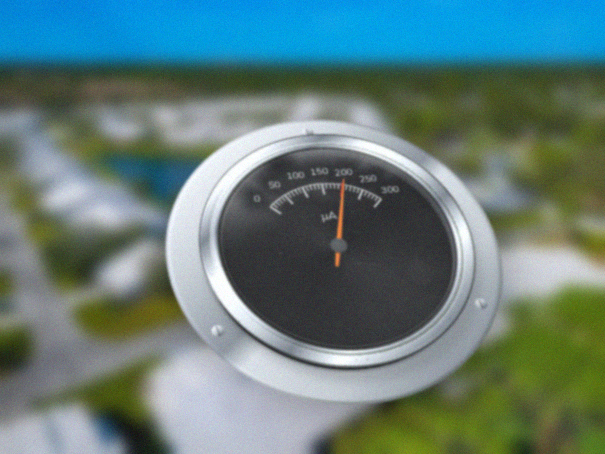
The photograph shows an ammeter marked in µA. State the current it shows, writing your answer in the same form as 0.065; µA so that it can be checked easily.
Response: 200; µA
